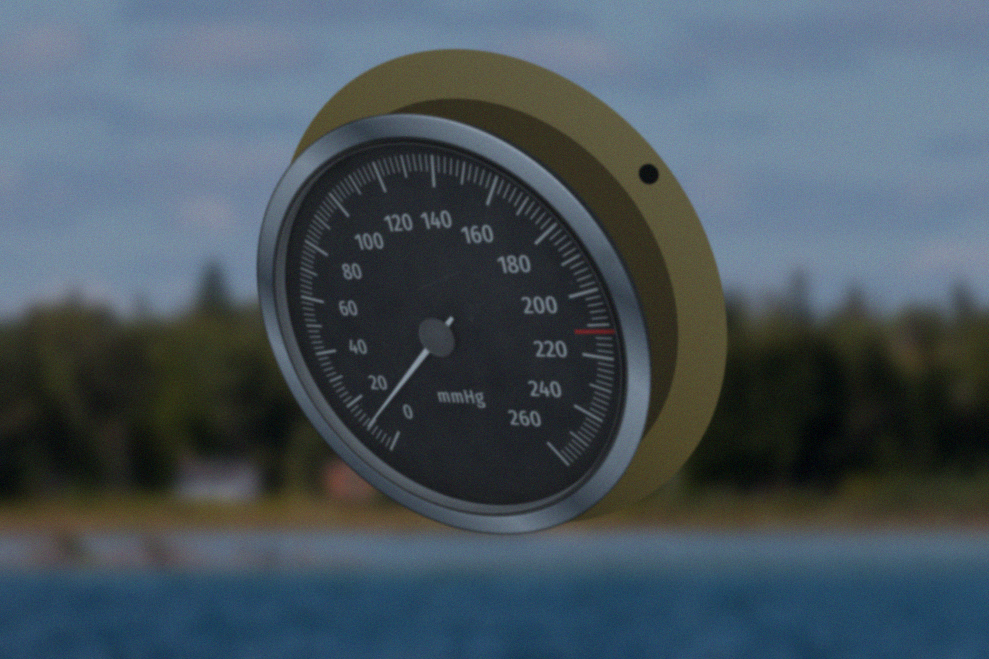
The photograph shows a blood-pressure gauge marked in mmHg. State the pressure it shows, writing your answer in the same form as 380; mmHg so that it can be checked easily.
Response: 10; mmHg
